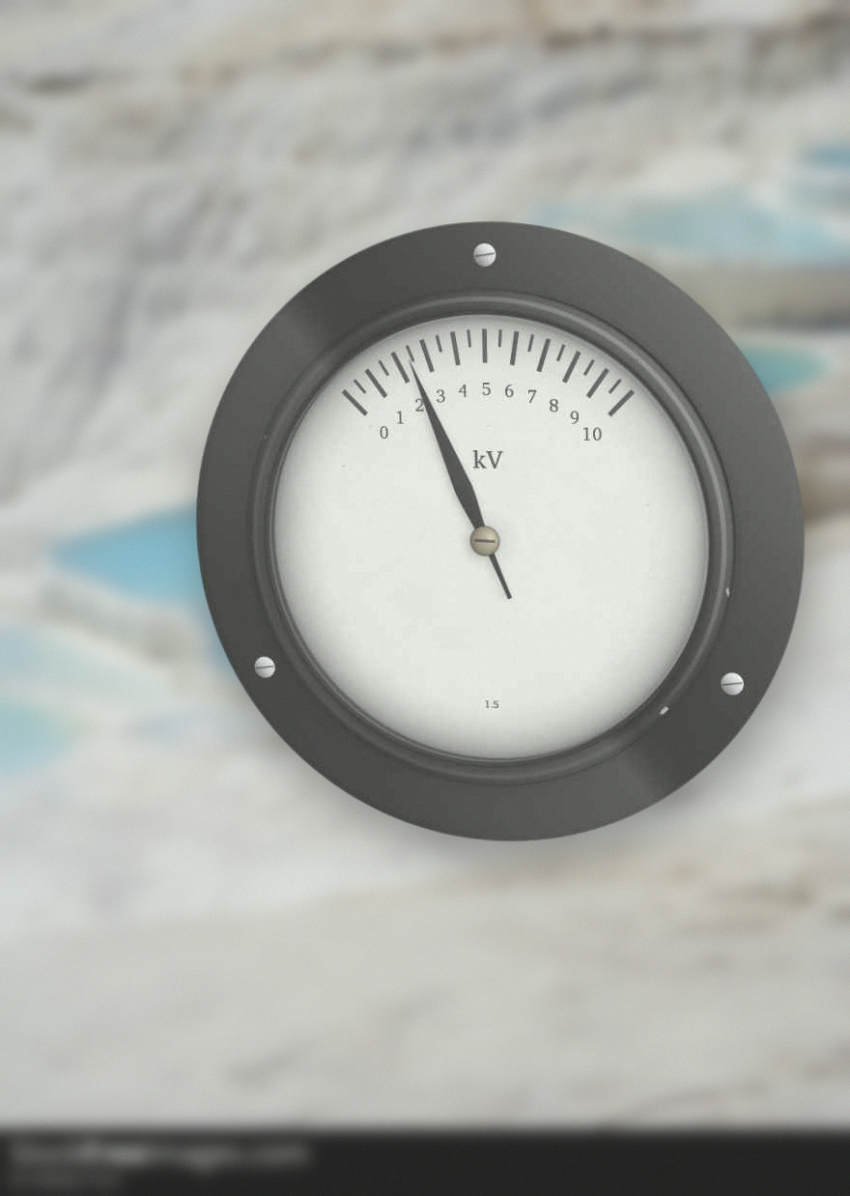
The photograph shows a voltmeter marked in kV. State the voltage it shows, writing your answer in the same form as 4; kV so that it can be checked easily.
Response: 2.5; kV
